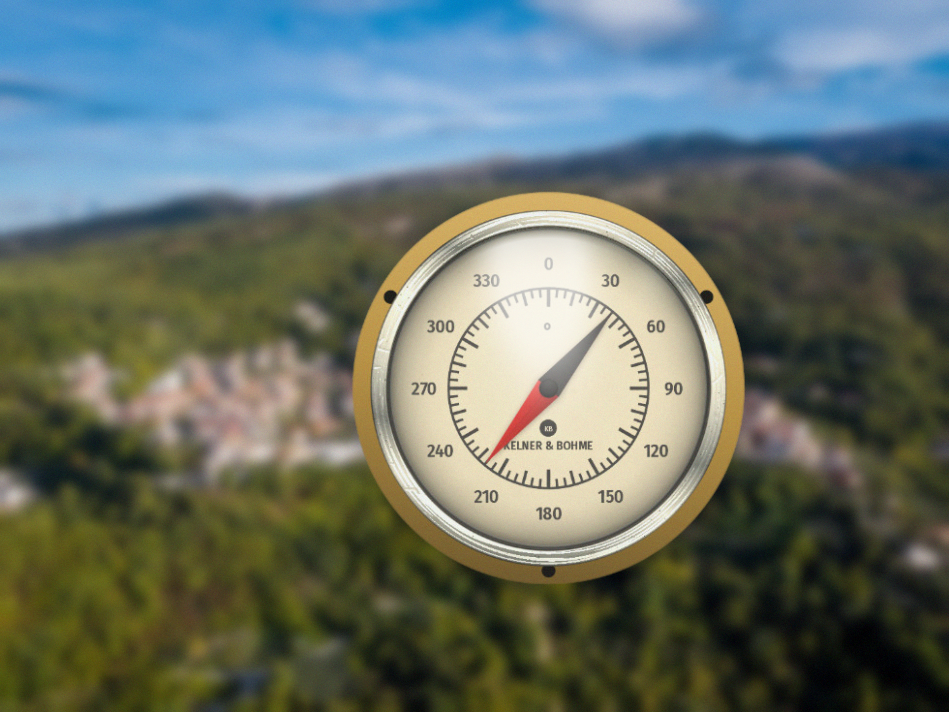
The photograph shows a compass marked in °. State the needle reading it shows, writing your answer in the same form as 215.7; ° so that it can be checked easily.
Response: 220; °
